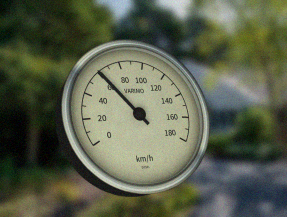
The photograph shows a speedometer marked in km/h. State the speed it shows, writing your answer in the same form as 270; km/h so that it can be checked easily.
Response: 60; km/h
